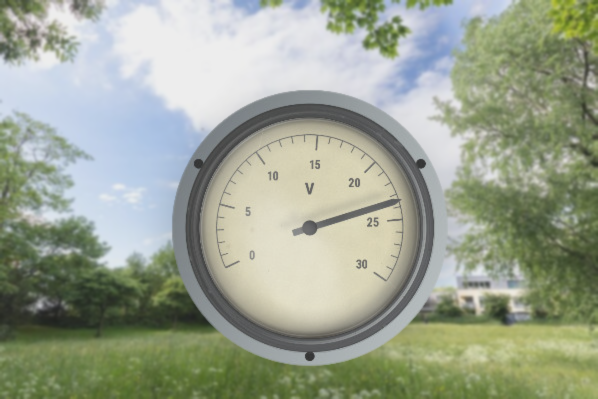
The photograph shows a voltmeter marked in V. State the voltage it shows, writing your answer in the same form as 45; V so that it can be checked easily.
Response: 23.5; V
